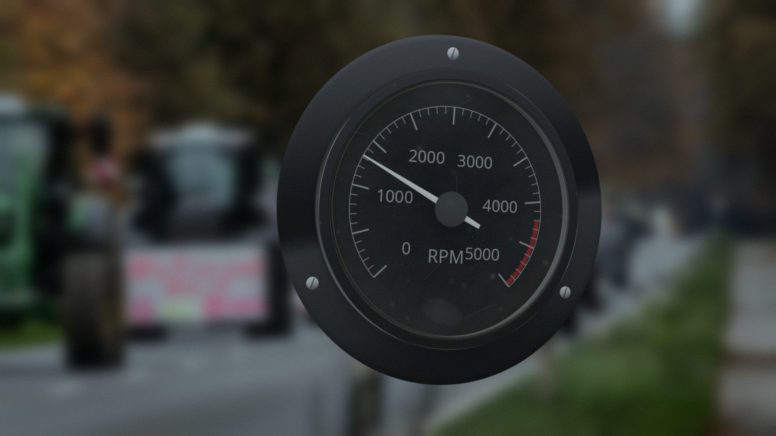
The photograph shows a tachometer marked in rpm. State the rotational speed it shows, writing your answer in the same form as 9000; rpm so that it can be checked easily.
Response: 1300; rpm
